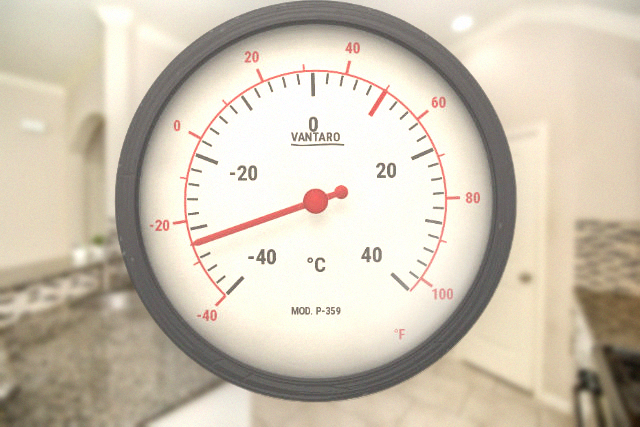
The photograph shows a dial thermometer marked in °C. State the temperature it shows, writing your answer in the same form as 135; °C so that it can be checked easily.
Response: -32; °C
